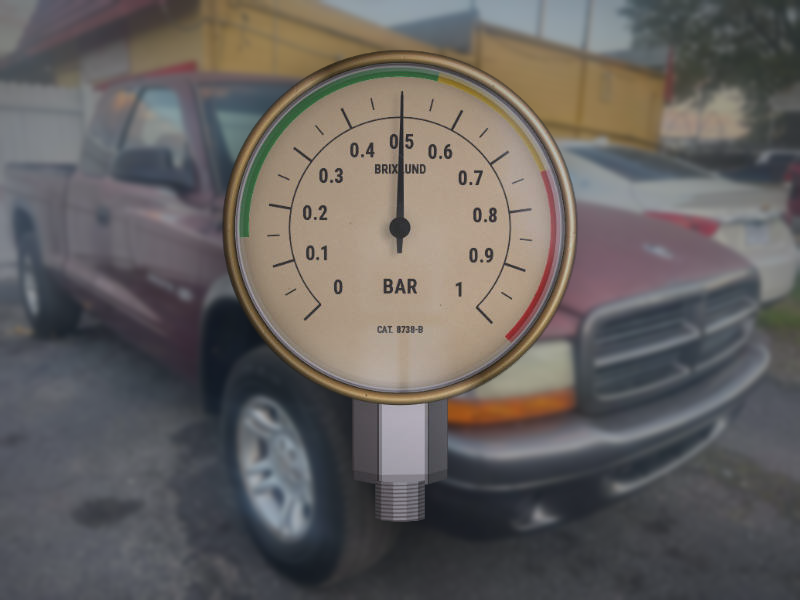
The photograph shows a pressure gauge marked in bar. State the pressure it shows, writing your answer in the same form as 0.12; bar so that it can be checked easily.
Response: 0.5; bar
